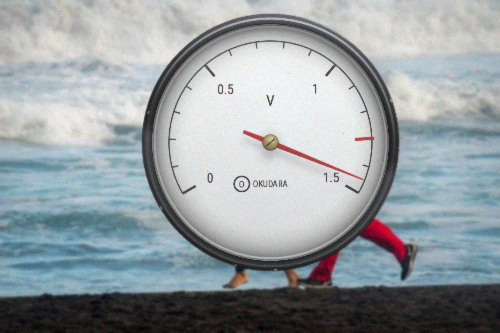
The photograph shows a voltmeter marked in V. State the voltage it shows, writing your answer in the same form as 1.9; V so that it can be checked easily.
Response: 1.45; V
